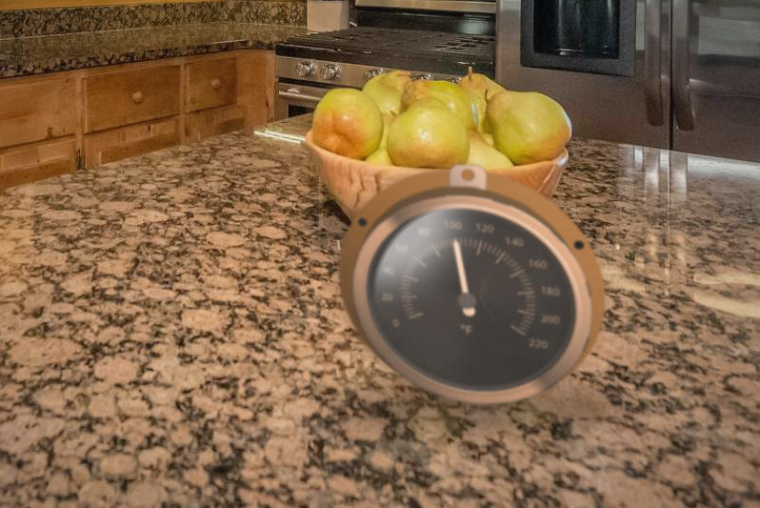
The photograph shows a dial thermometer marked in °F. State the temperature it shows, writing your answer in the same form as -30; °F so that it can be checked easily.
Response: 100; °F
